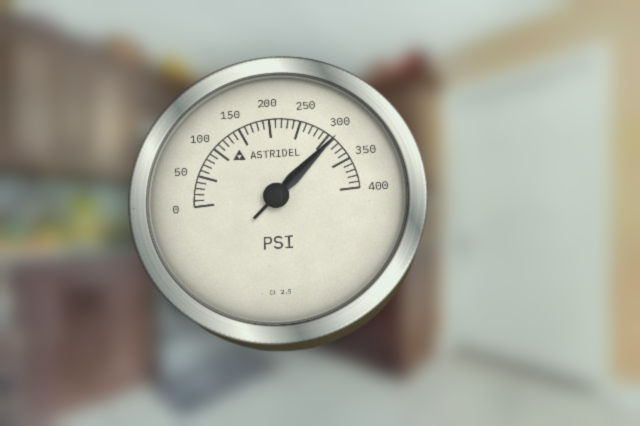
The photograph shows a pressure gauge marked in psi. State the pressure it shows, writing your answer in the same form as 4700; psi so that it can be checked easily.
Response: 310; psi
